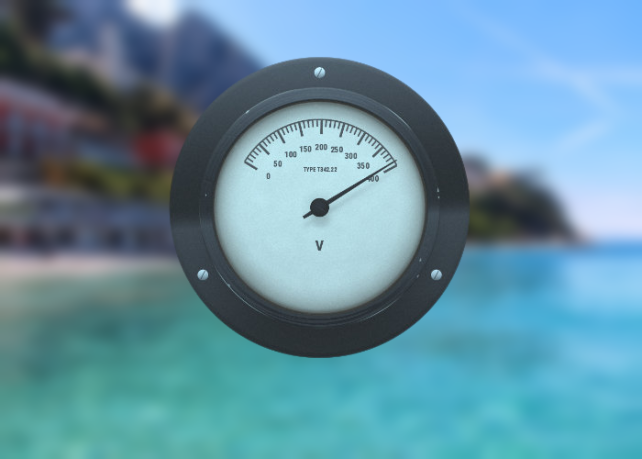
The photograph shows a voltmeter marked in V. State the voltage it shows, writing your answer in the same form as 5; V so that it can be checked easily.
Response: 390; V
